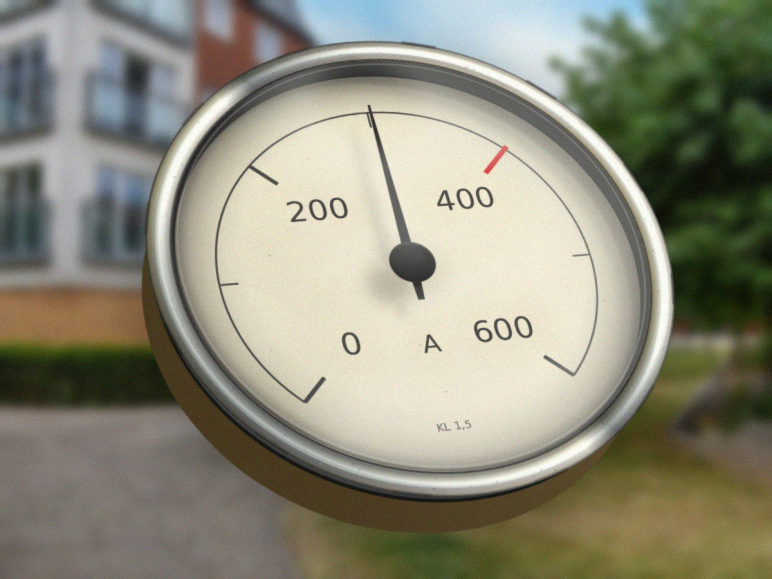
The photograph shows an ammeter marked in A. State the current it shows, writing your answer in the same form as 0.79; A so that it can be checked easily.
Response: 300; A
